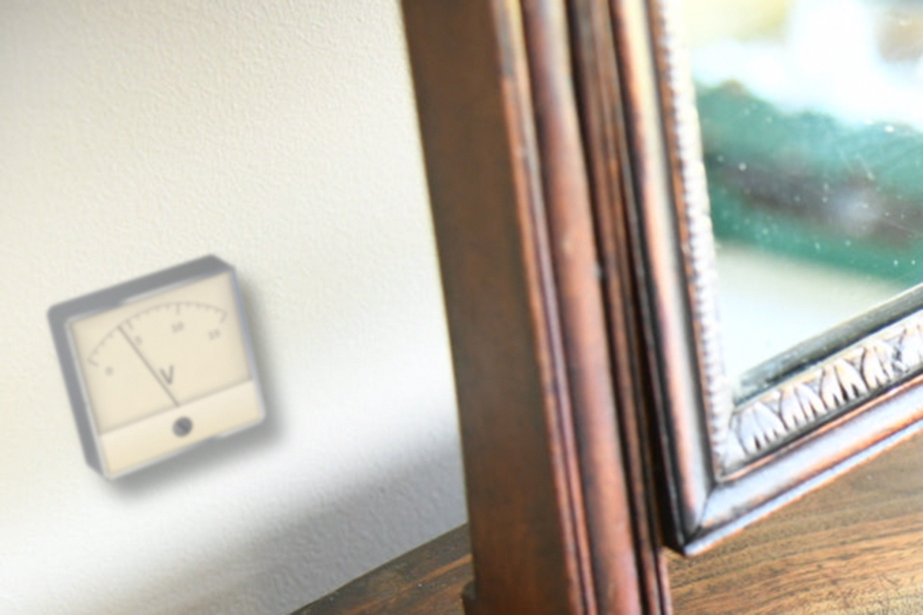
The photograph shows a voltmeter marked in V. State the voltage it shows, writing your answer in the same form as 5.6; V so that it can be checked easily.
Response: 4; V
